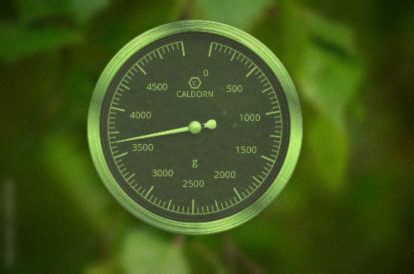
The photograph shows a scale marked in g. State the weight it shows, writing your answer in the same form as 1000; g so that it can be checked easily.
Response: 3650; g
